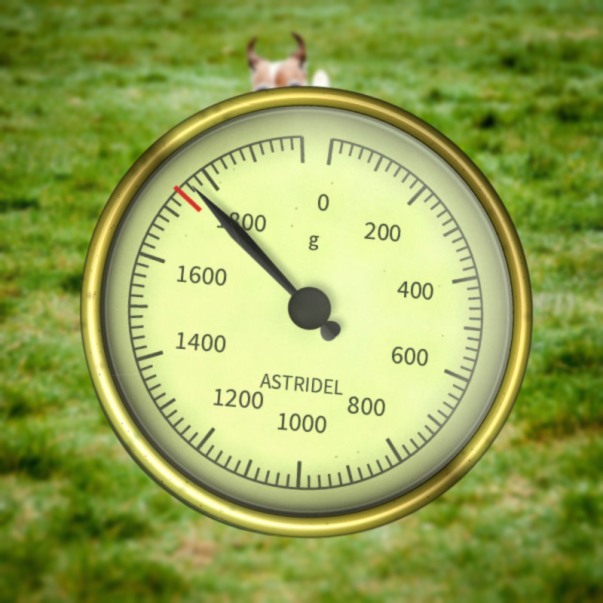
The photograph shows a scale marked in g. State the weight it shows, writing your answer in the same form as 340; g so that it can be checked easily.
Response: 1760; g
